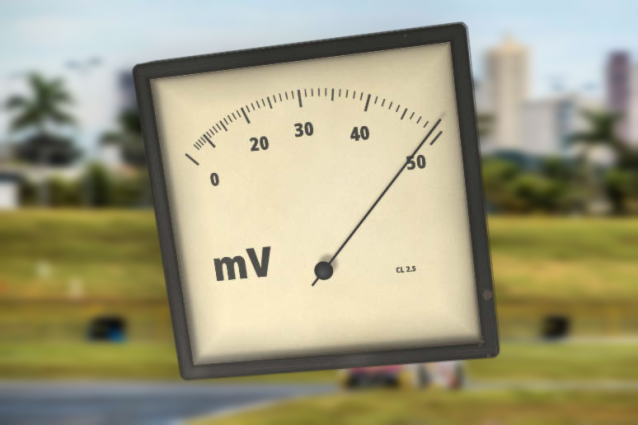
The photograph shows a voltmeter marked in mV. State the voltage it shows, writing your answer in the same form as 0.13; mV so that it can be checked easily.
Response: 49; mV
